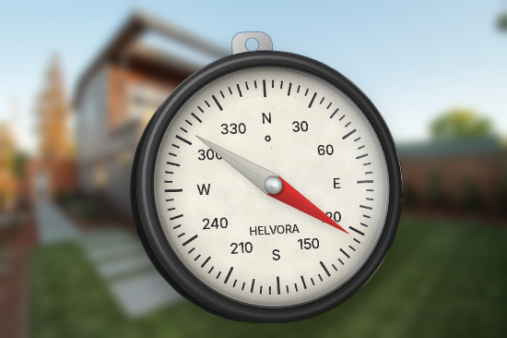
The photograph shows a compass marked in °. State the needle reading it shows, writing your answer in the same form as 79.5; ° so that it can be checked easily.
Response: 125; °
